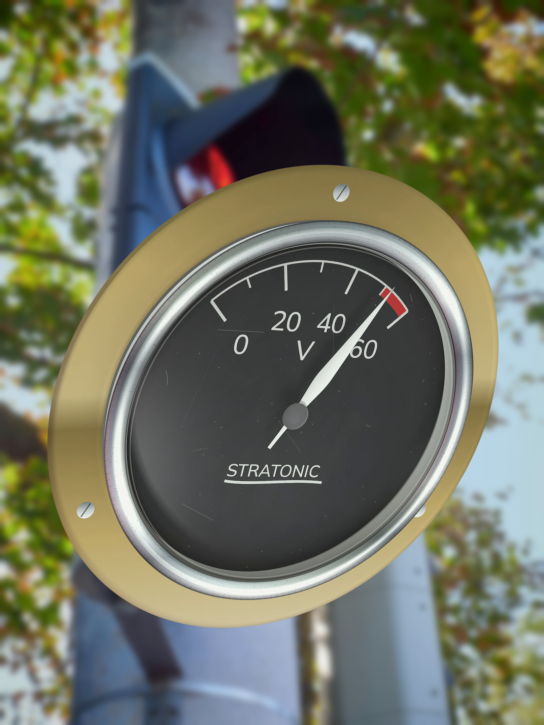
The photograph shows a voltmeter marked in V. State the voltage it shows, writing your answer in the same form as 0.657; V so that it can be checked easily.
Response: 50; V
